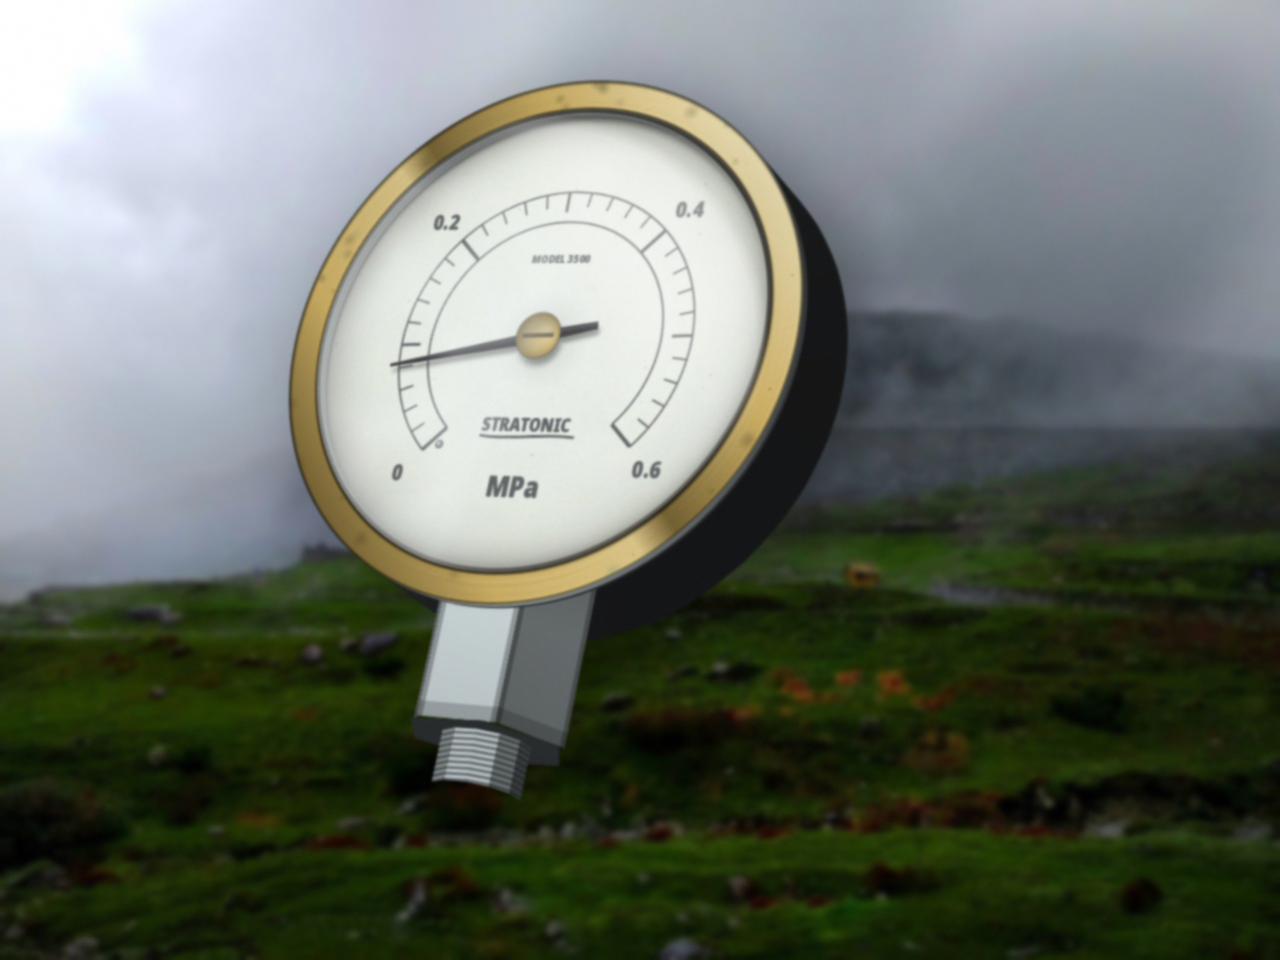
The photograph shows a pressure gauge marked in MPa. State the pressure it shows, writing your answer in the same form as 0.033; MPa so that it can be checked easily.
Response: 0.08; MPa
